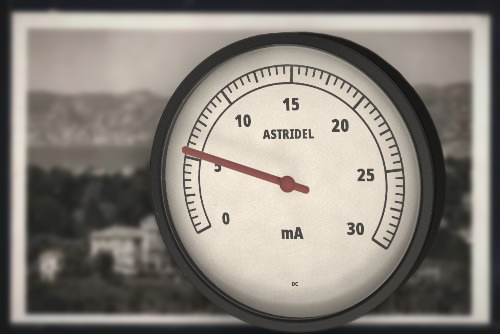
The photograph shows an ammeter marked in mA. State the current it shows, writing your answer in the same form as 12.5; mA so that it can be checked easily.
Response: 5.5; mA
